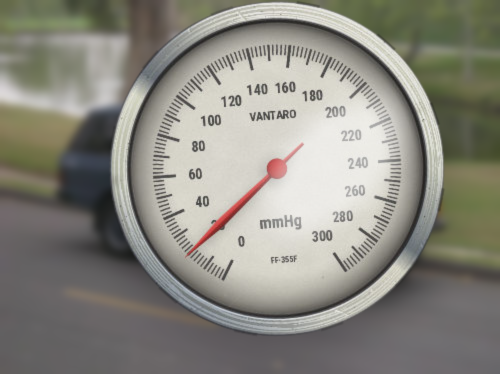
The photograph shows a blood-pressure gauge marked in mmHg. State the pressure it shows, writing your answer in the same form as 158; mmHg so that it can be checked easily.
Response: 20; mmHg
